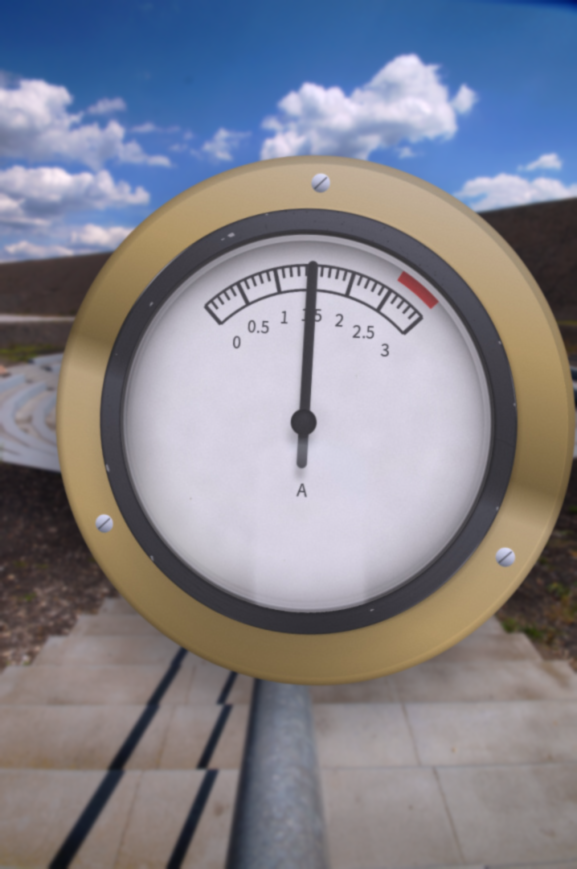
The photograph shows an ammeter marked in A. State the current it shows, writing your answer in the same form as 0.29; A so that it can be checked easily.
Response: 1.5; A
